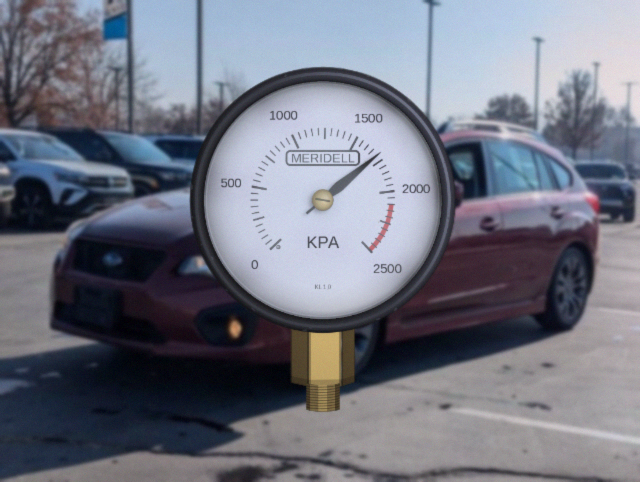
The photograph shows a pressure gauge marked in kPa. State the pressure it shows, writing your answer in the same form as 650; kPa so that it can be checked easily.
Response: 1700; kPa
